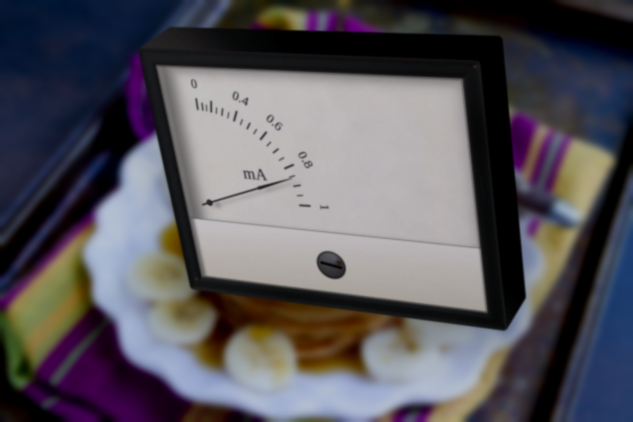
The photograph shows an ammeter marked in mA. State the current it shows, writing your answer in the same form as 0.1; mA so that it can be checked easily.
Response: 0.85; mA
